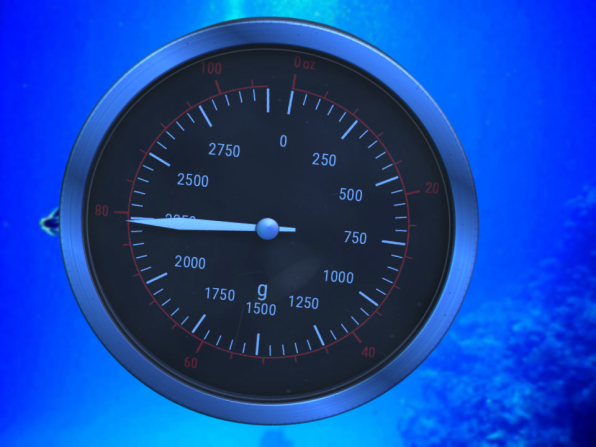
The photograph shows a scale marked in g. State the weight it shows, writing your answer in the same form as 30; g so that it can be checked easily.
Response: 2250; g
